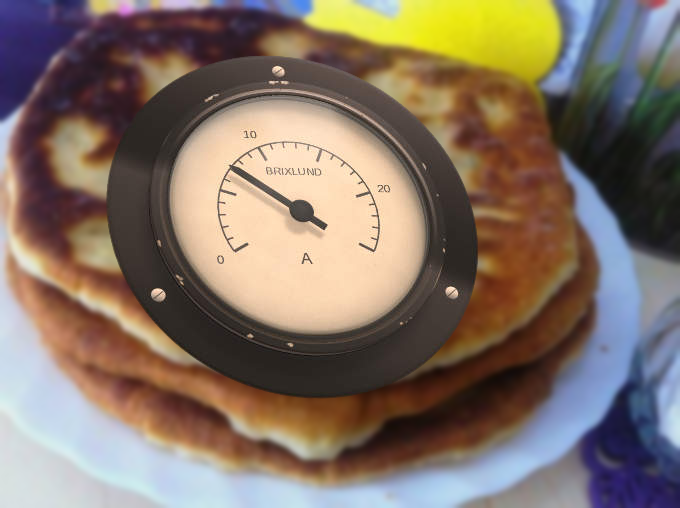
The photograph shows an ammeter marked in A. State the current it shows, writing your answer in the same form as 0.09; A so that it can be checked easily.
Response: 7; A
